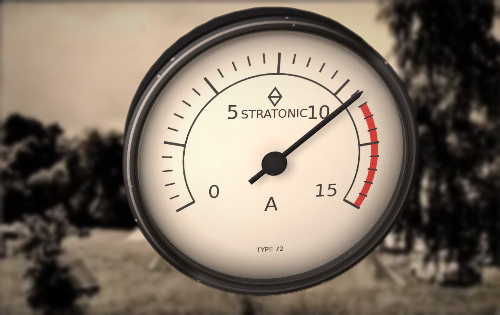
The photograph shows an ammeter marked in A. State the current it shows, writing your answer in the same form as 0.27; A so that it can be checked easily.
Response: 10.5; A
